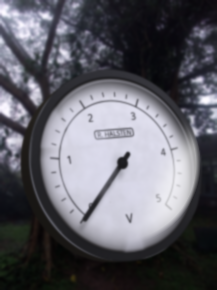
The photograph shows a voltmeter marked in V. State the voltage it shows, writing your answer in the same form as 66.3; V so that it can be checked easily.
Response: 0; V
